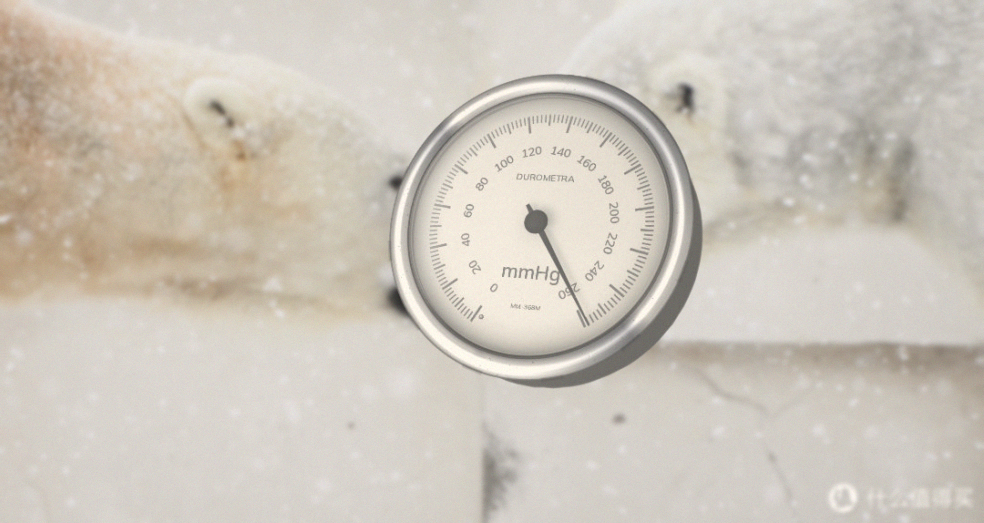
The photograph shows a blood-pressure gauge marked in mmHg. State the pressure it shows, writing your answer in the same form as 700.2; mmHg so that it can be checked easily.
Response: 258; mmHg
